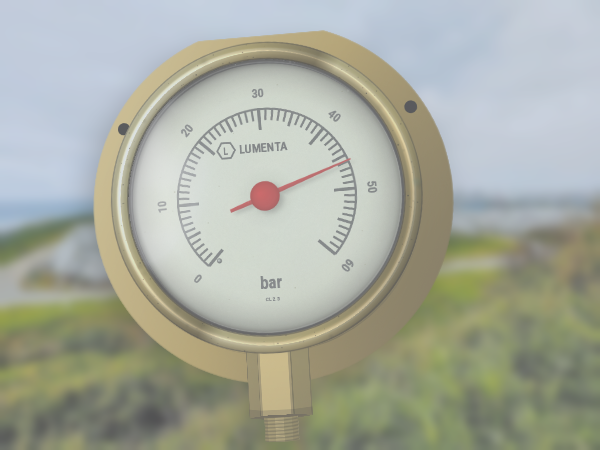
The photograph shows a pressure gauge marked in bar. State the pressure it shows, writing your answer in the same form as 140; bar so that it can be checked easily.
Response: 46; bar
